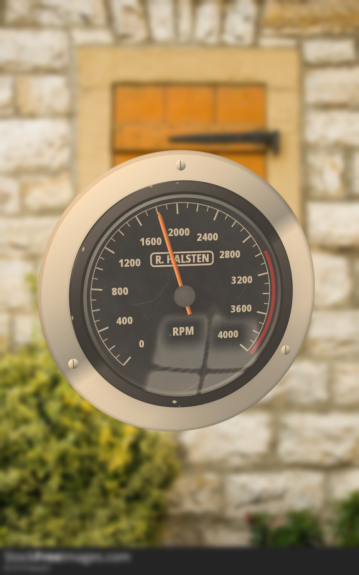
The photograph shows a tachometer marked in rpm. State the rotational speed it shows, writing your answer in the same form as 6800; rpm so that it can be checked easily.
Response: 1800; rpm
